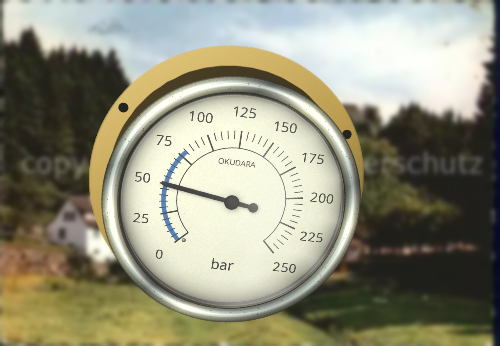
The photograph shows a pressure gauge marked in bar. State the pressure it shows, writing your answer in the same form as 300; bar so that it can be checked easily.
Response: 50; bar
